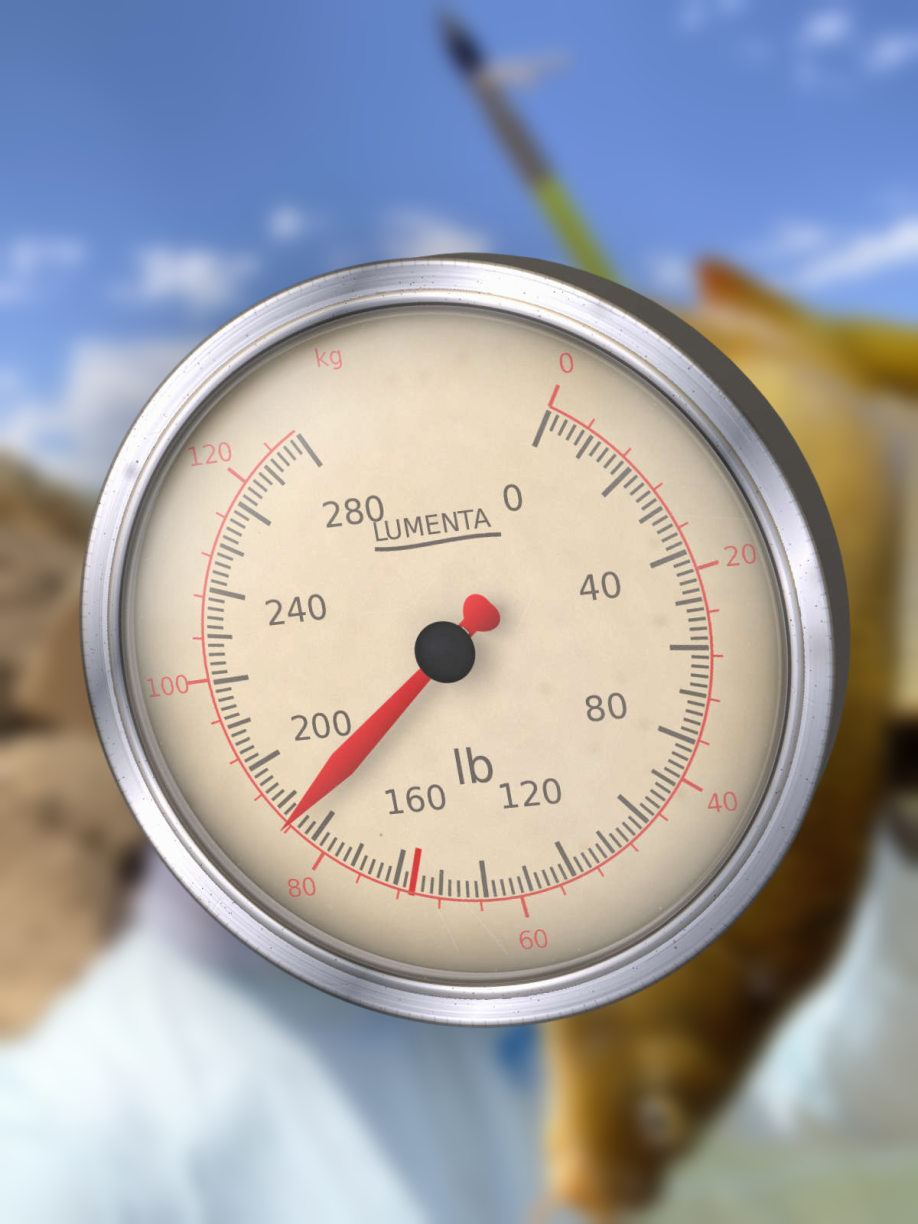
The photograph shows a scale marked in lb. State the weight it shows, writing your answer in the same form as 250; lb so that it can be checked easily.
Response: 186; lb
